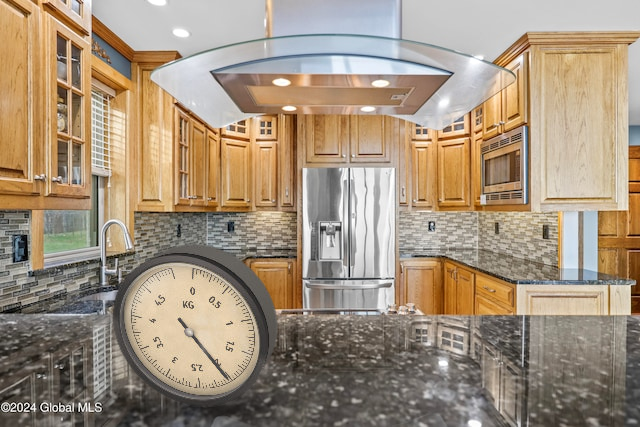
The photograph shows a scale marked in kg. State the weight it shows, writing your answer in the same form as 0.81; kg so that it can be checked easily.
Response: 2; kg
